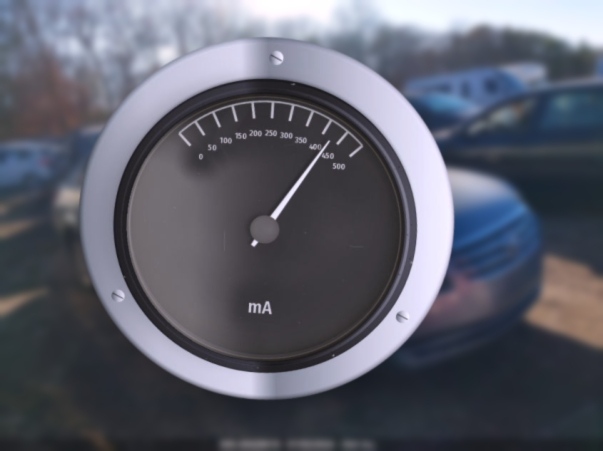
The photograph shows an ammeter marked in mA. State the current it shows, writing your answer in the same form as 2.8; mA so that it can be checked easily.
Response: 425; mA
